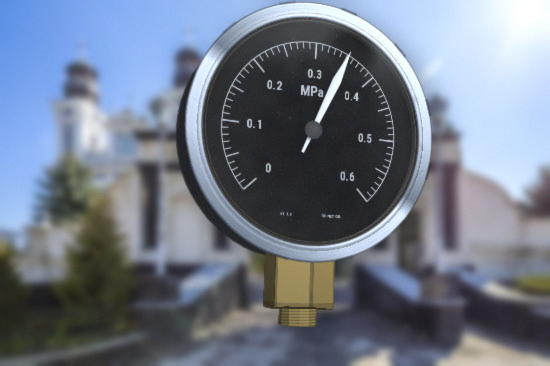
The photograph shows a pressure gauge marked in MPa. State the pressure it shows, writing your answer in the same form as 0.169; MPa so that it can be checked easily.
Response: 0.35; MPa
